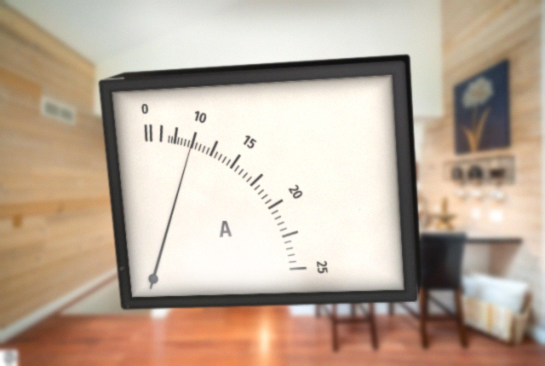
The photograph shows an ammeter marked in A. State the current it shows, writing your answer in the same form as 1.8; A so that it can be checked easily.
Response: 10; A
